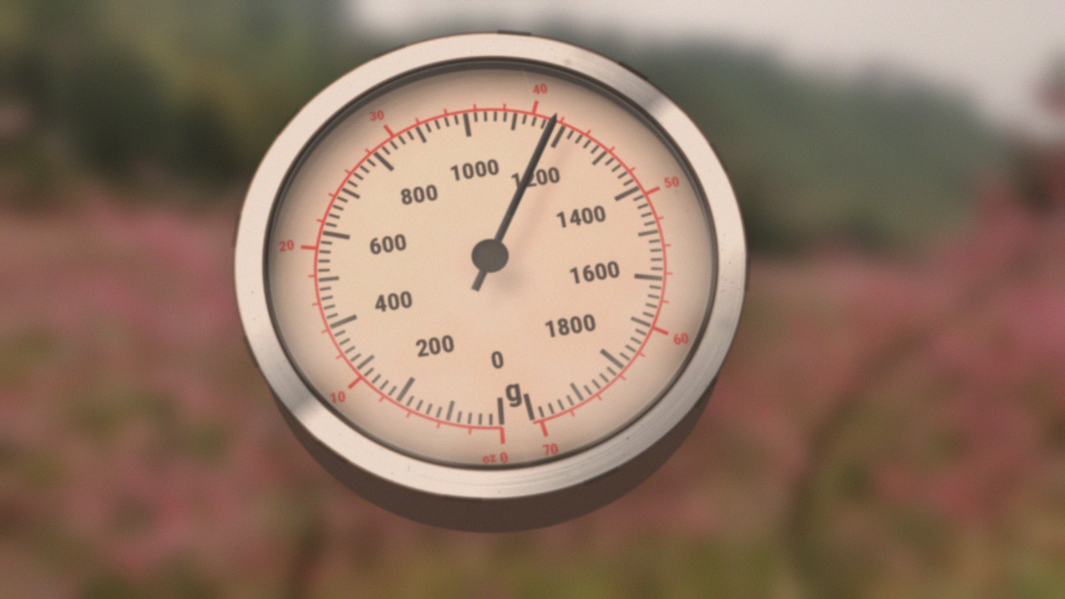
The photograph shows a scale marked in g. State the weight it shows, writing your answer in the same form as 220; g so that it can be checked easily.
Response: 1180; g
